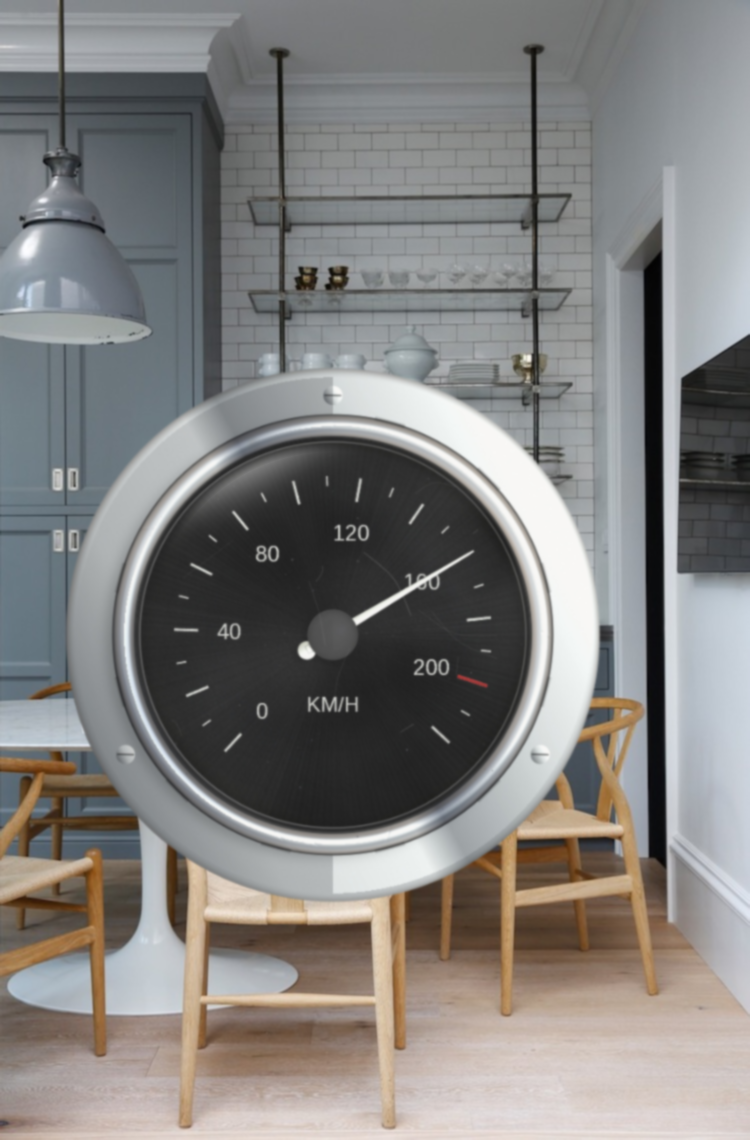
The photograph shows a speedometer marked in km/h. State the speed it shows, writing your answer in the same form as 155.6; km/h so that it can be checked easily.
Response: 160; km/h
